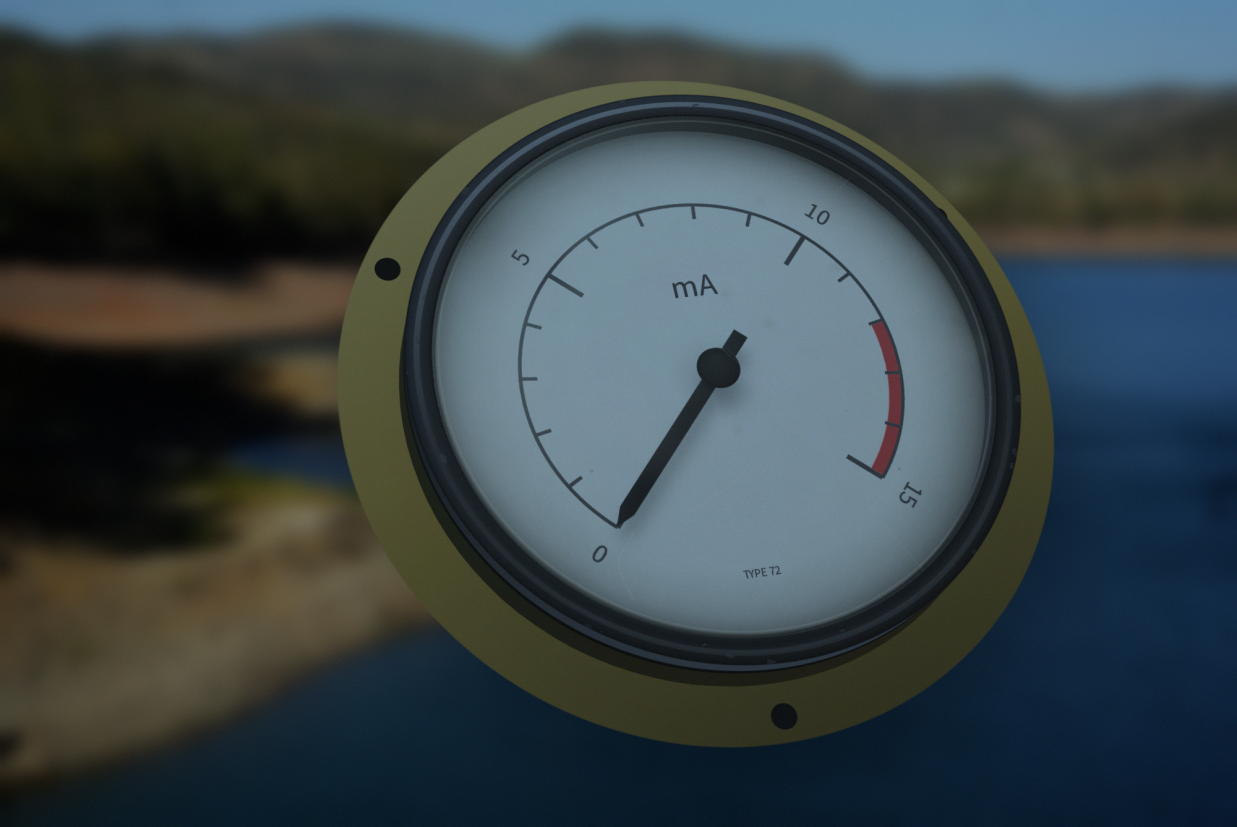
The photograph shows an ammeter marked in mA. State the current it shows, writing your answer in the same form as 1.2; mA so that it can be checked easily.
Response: 0; mA
